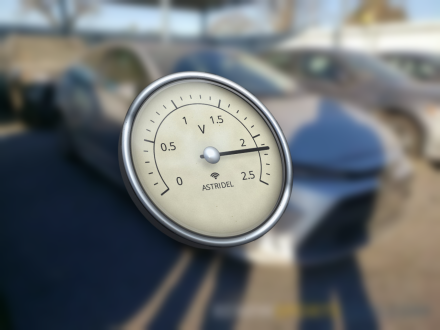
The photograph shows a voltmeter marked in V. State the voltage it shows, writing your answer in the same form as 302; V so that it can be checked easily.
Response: 2.15; V
